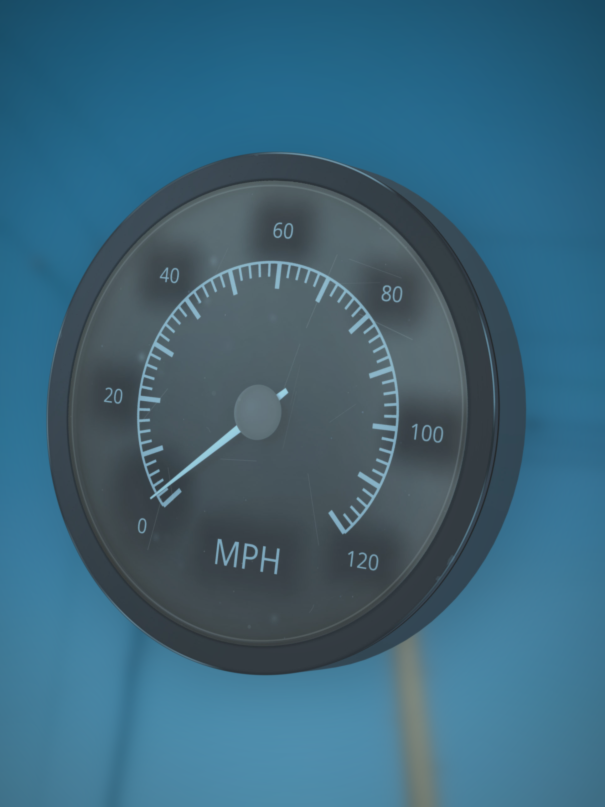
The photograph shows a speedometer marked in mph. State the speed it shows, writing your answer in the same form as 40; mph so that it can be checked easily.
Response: 2; mph
